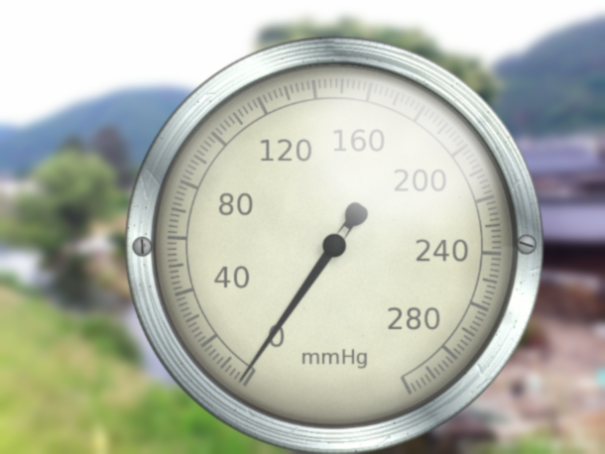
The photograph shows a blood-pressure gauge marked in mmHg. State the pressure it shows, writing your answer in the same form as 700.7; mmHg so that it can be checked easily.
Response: 2; mmHg
